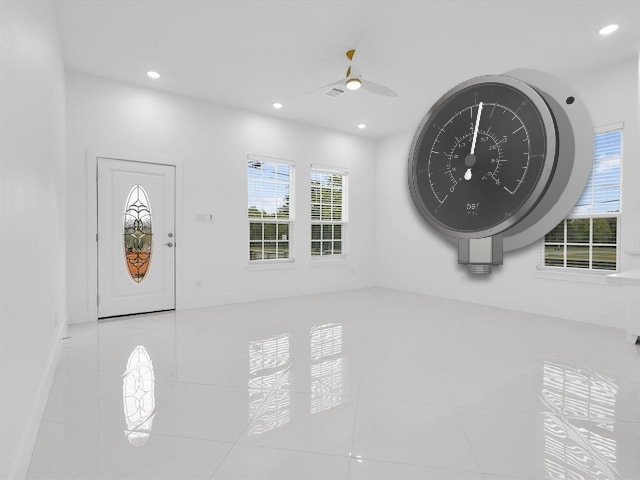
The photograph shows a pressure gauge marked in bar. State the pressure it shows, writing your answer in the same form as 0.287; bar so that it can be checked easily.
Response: 2.2; bar
